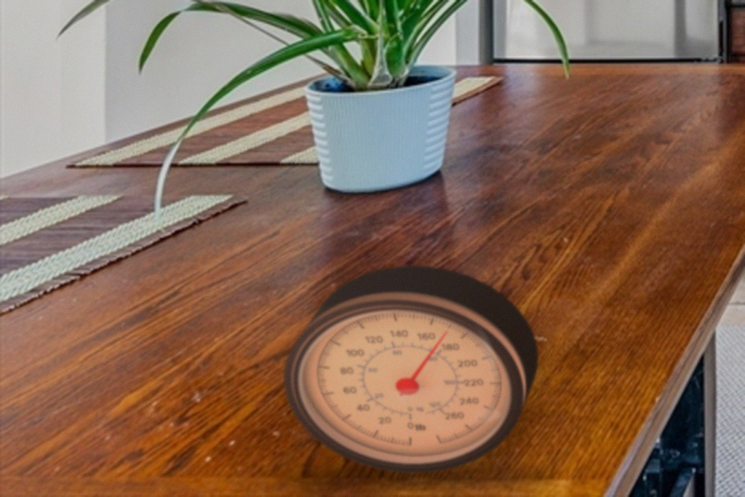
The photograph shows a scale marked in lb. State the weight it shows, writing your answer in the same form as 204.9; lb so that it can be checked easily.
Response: 170; lb
